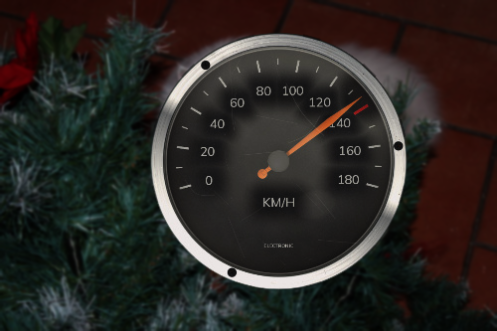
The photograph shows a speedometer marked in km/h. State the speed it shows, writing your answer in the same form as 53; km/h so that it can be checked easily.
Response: 135; km/h
